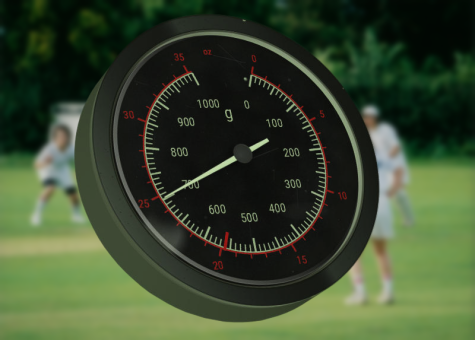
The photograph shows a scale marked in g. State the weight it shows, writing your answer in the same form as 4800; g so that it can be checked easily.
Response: 700; g
